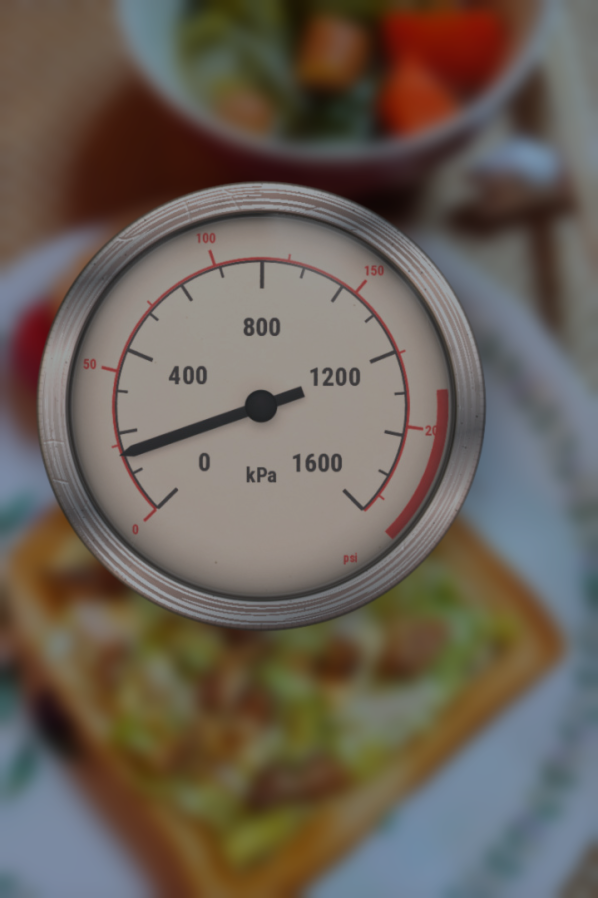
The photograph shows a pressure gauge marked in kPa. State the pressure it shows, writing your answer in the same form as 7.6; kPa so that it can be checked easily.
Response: 150; kPa
